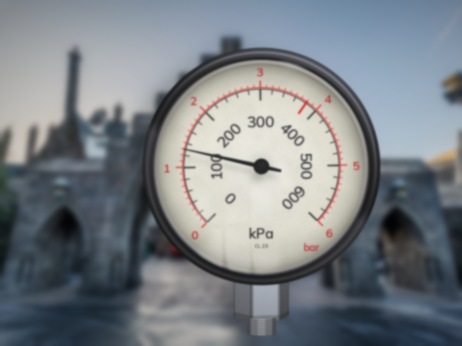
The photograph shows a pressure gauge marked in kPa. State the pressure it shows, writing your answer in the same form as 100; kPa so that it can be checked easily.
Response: 130; kPa
